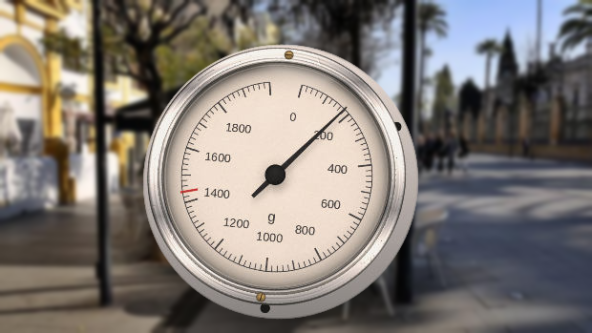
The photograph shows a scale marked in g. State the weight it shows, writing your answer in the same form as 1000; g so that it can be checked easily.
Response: 180; g
